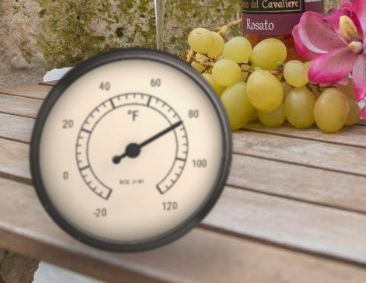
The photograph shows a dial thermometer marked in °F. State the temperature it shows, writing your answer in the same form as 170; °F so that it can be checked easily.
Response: 80; °F
